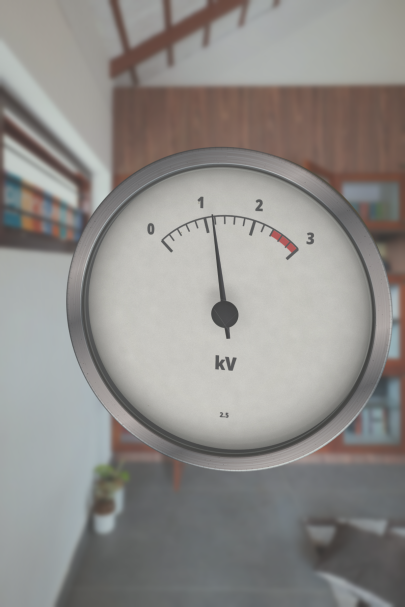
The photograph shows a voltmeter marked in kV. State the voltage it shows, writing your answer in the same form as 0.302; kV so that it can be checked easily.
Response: 1.2; kV
